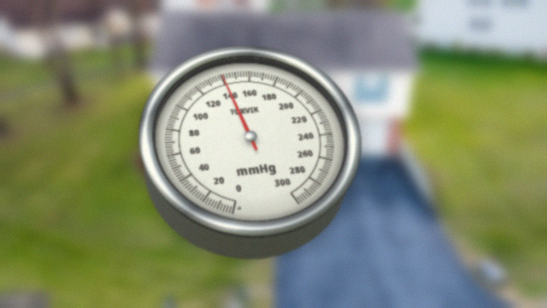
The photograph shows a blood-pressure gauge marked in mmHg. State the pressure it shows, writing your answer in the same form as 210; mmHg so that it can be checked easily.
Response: 140; mmHg
